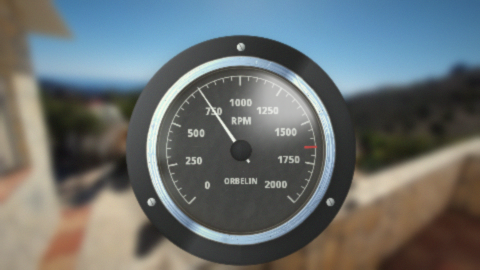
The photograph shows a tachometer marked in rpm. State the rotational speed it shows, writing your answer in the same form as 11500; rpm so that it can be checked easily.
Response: 750; rpm
